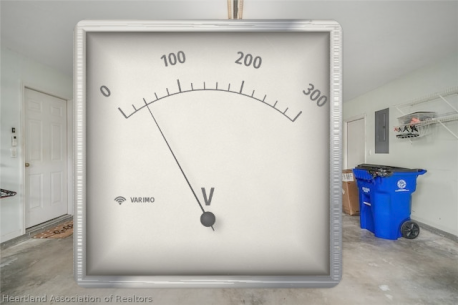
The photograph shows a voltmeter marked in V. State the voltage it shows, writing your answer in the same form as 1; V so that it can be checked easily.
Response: 40; V
